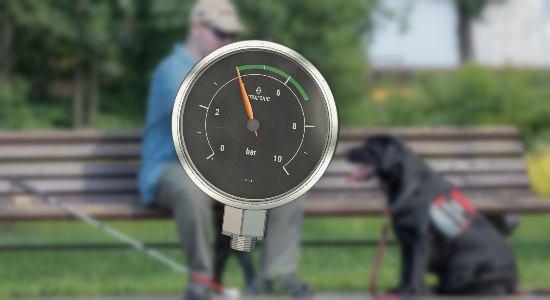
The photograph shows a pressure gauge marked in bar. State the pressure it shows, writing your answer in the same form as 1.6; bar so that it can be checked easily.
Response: 4; bar
